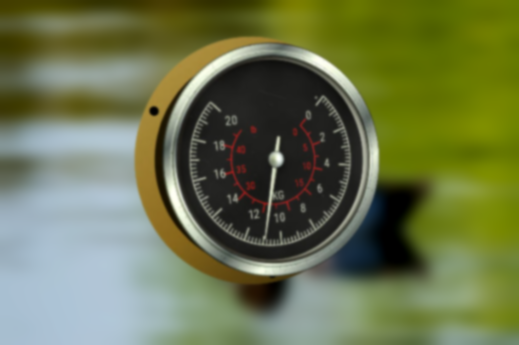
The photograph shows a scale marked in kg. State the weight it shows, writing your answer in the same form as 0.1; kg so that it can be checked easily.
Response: 11; kg
